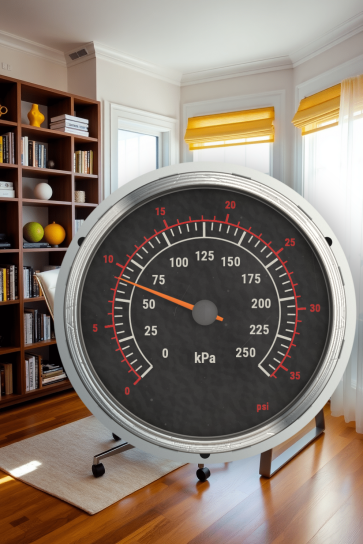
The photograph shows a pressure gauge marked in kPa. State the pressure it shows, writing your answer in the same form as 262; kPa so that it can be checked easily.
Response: 62.5; kPa
